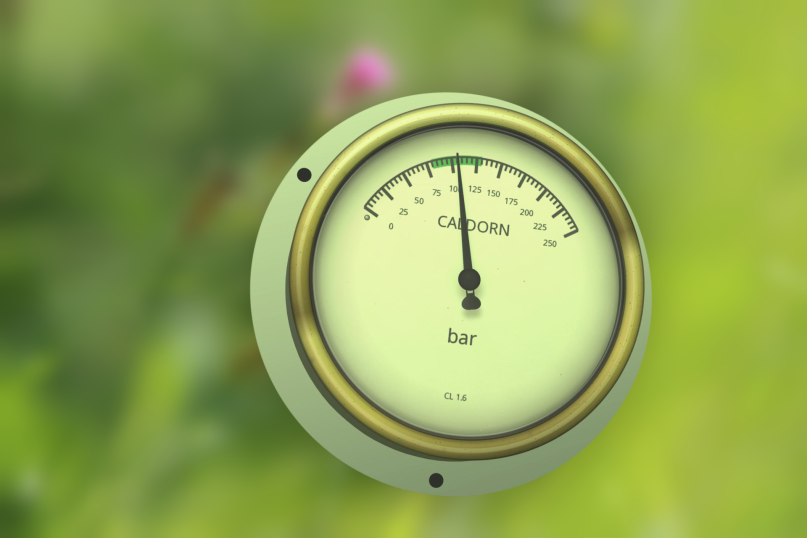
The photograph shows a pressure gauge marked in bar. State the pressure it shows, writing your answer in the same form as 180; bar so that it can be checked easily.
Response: 105; bar
